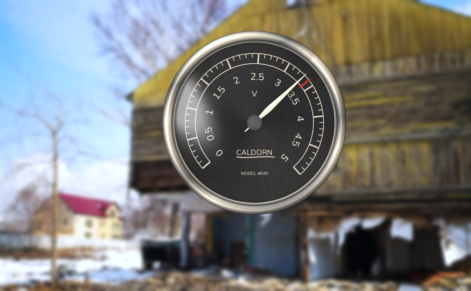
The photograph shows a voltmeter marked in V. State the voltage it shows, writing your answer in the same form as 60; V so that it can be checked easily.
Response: 3.3; V
